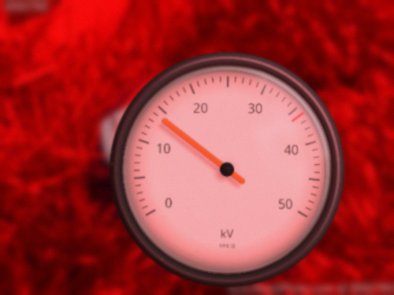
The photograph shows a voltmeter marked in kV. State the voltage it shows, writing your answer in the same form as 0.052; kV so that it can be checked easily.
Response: 14; kV
